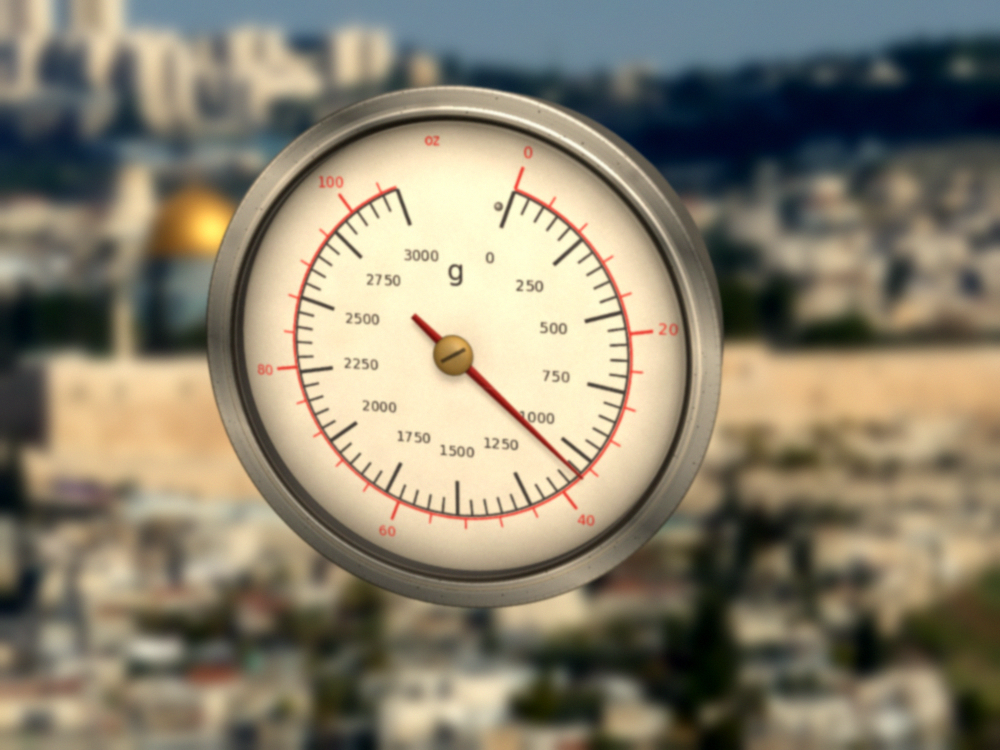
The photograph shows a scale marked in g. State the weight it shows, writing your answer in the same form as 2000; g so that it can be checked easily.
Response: 1050; g
